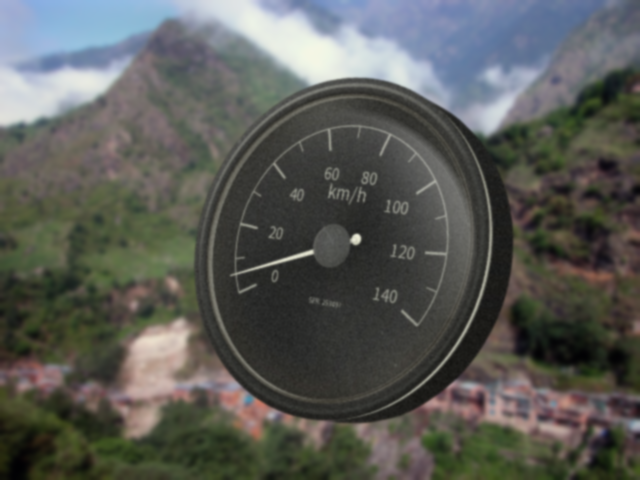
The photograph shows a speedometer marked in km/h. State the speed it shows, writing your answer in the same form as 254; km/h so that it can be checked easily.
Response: 5; km/h
